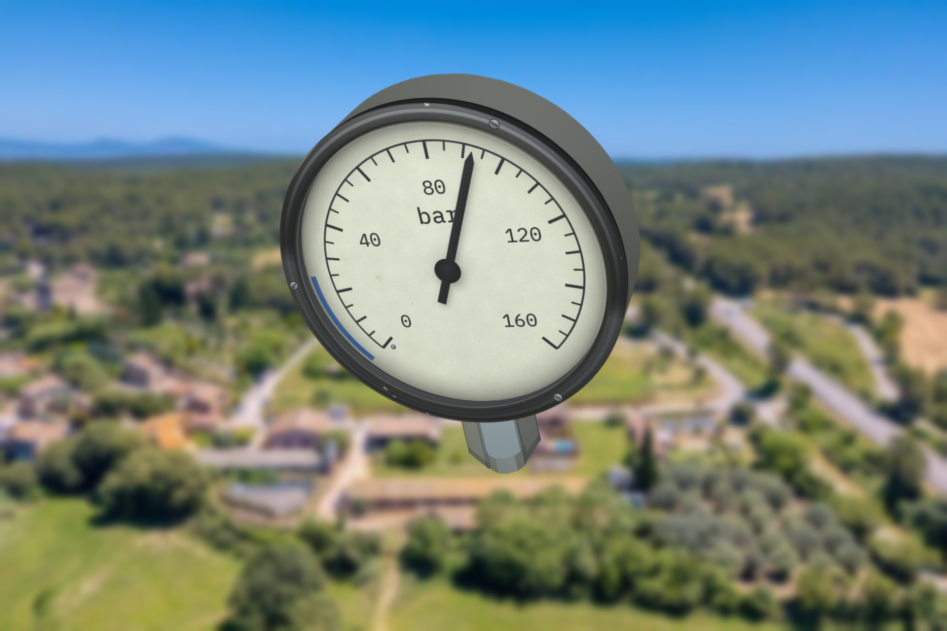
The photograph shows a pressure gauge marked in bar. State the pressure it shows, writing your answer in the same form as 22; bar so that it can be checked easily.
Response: 92.5; bar
